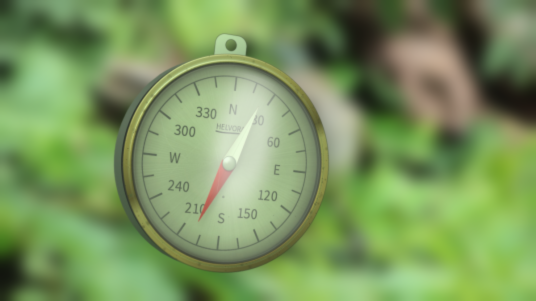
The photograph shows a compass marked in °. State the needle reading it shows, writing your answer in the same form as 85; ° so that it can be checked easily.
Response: 202.5; °
